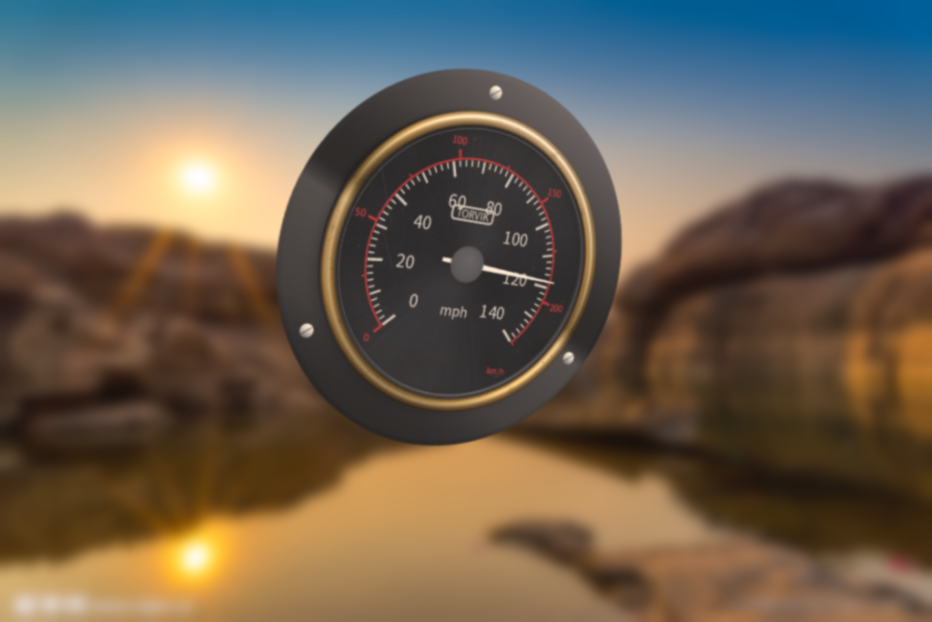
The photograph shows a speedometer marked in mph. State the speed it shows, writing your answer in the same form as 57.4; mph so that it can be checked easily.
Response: 118; mph
